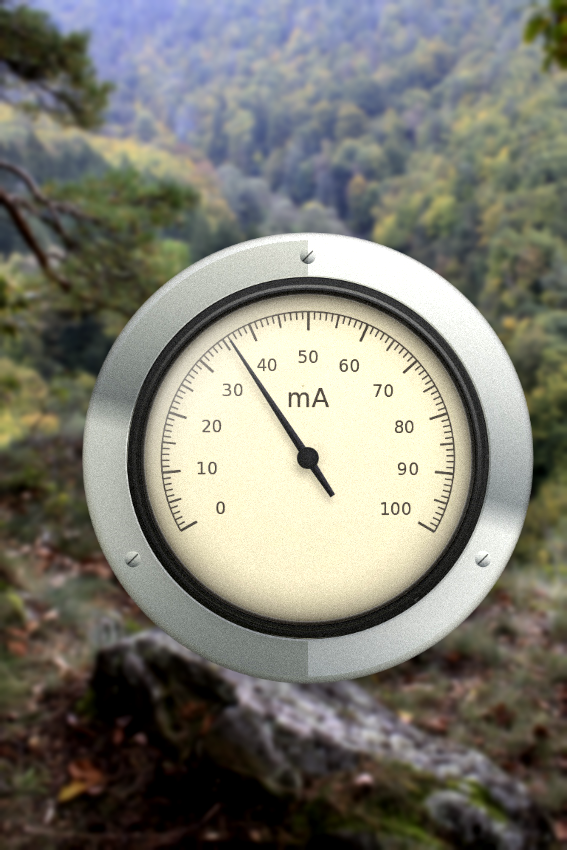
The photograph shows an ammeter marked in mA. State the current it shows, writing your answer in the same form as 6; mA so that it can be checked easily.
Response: 36; mA
